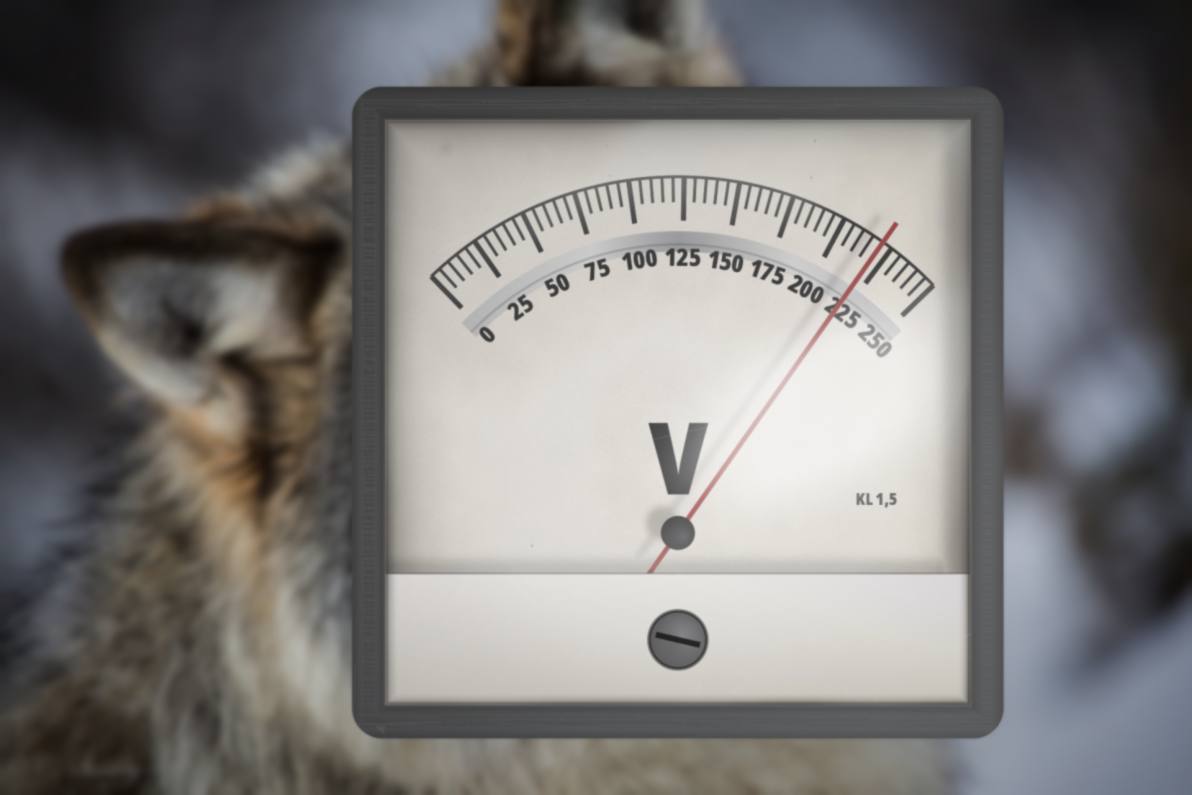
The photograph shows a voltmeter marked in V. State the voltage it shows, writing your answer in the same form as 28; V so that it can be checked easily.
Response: 220; V
